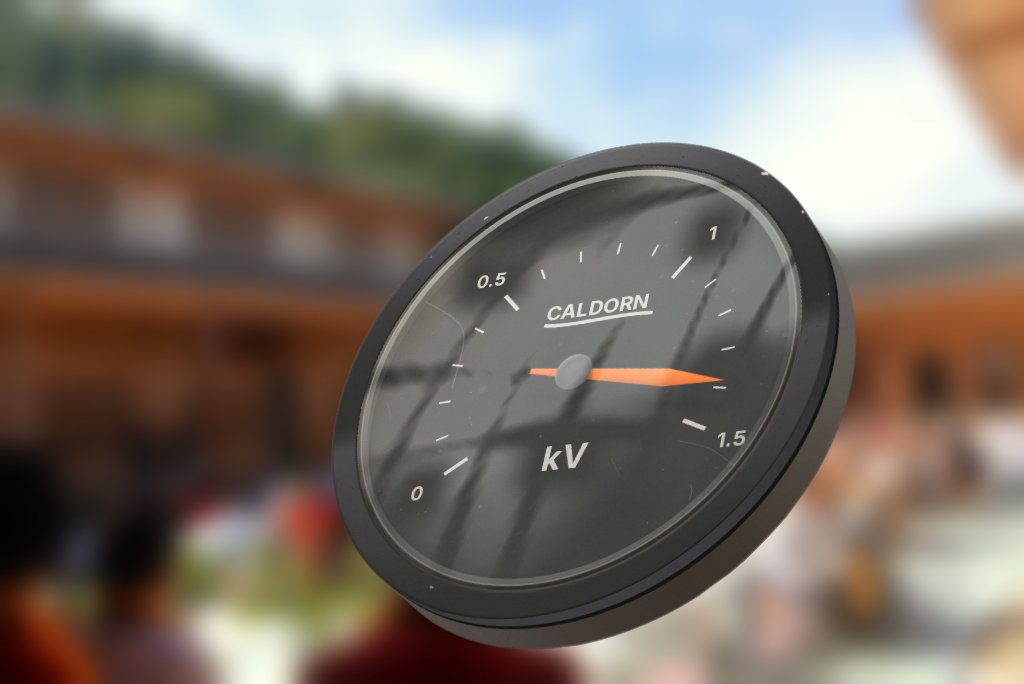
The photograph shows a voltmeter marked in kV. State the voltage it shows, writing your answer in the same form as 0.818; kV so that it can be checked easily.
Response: 1.4; kV
